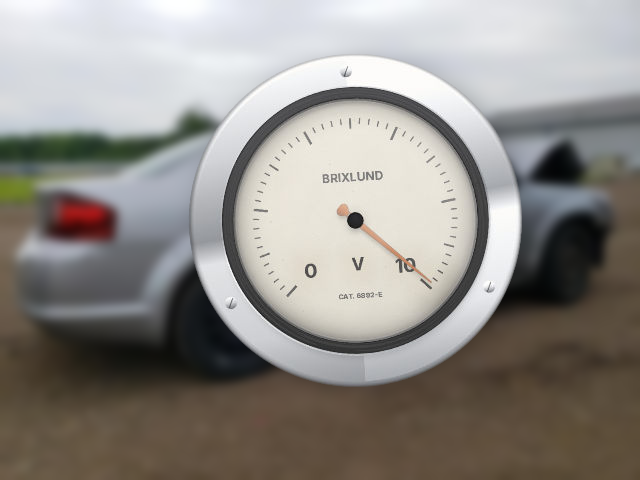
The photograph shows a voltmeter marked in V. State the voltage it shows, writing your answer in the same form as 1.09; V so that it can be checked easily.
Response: 9.9; V
